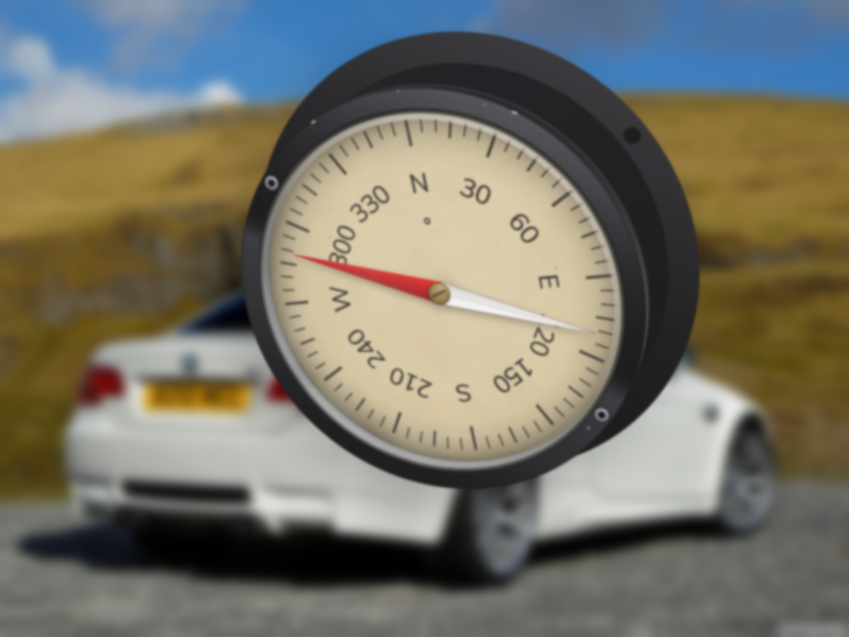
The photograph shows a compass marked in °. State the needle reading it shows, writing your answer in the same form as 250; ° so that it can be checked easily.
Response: 290; °
